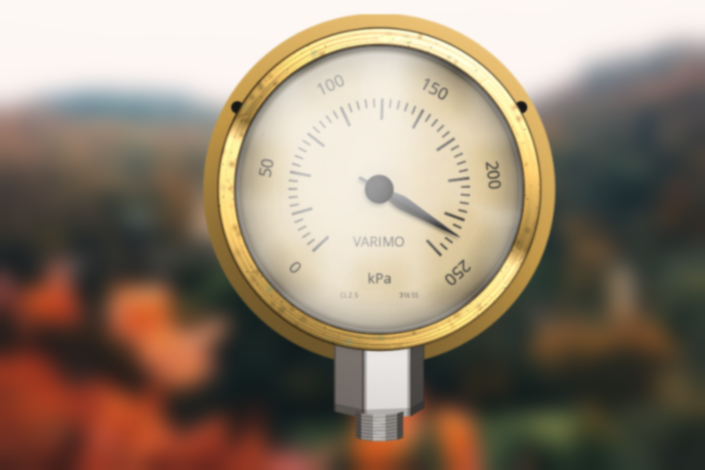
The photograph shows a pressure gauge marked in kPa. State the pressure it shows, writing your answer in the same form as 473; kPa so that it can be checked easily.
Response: 235; kPa
